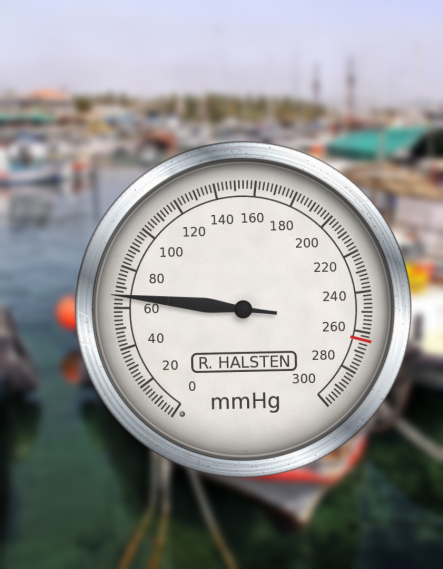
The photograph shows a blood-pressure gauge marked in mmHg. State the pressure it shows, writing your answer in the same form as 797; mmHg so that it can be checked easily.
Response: 66; mmHg
